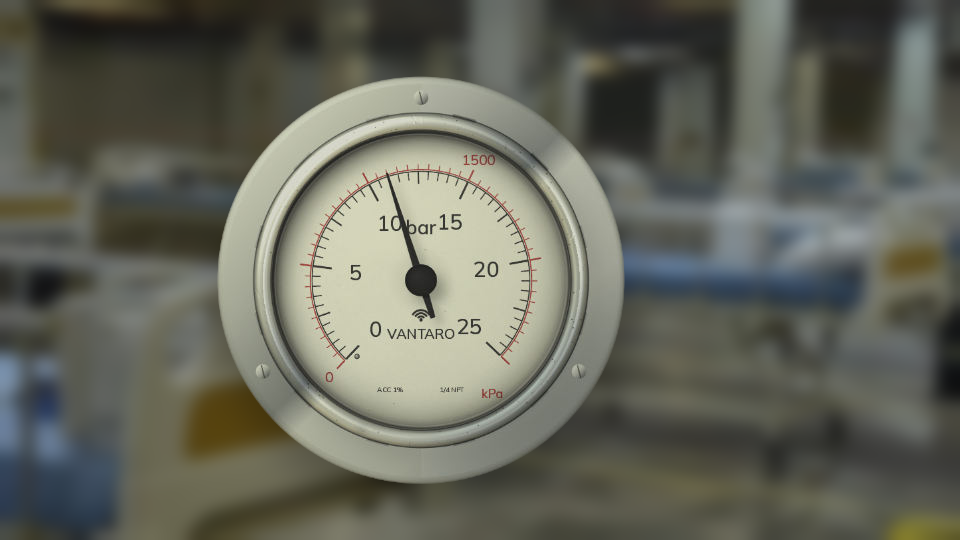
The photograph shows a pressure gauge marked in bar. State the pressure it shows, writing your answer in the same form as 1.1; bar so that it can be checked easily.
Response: 11; bar
